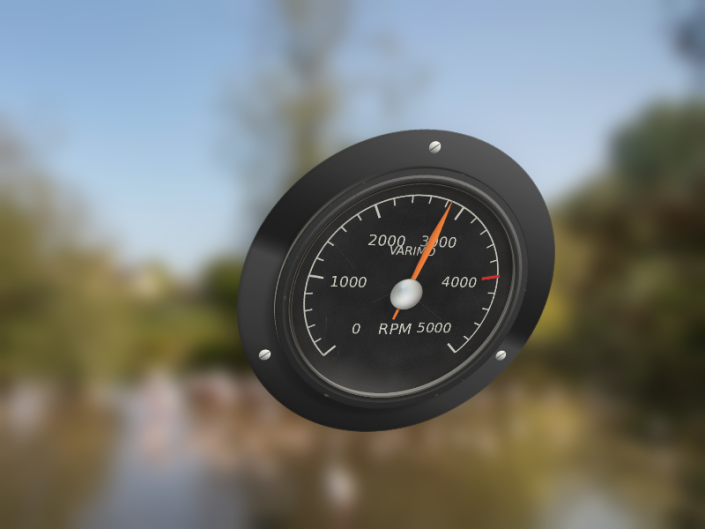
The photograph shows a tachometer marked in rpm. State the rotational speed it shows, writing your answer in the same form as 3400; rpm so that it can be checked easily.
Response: 2800; rpm
